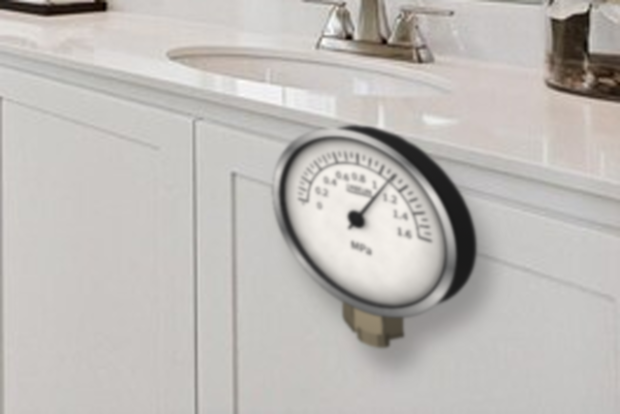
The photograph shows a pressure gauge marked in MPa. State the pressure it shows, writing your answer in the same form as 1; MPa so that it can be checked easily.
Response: 1.1; MPa
